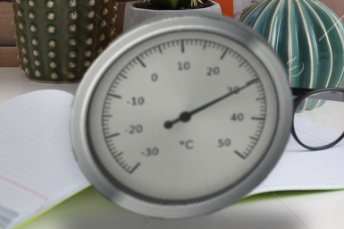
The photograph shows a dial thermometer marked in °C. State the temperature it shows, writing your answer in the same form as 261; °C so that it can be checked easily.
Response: 30; °C
